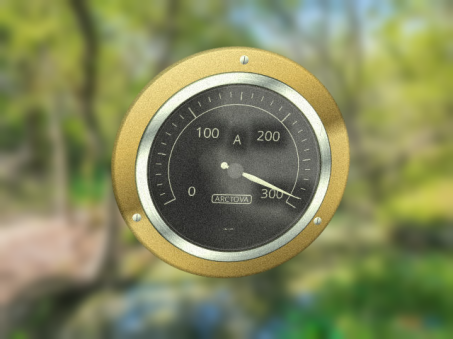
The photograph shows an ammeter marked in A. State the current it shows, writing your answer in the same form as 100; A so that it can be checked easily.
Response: 290; A
